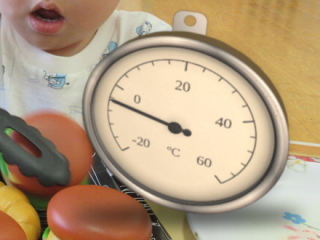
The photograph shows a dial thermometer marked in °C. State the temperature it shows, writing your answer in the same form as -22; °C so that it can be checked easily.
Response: -4; °C
